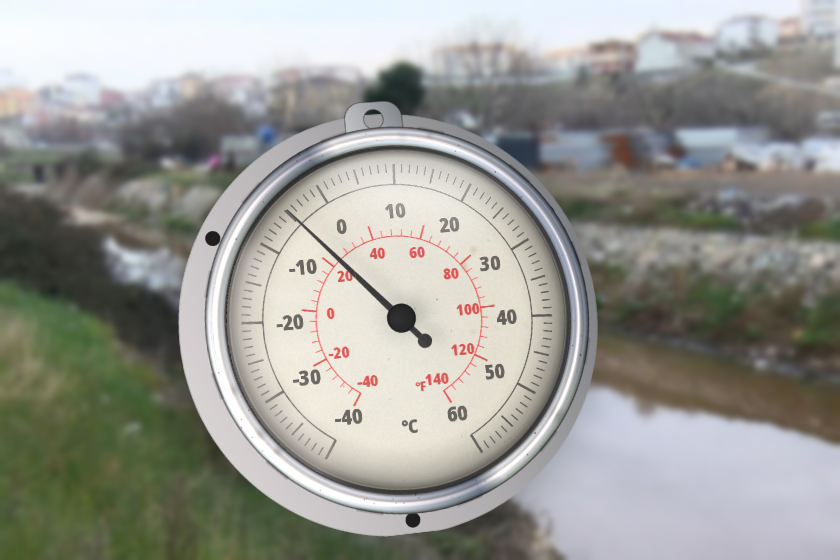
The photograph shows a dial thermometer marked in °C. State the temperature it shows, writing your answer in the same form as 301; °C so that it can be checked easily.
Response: -5; °C
